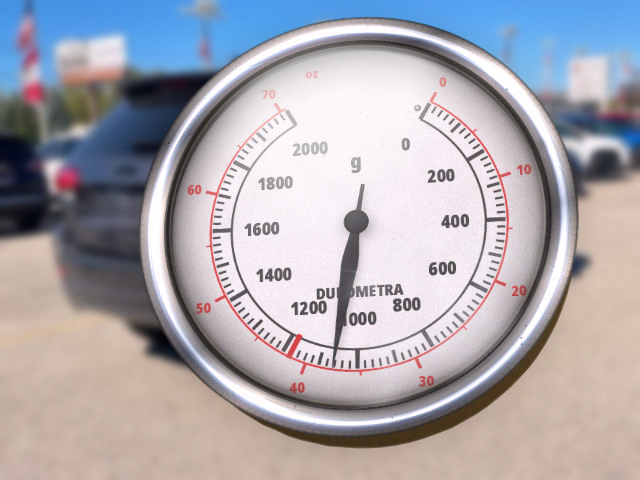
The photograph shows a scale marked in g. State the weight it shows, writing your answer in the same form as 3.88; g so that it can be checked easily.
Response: 1060; g
